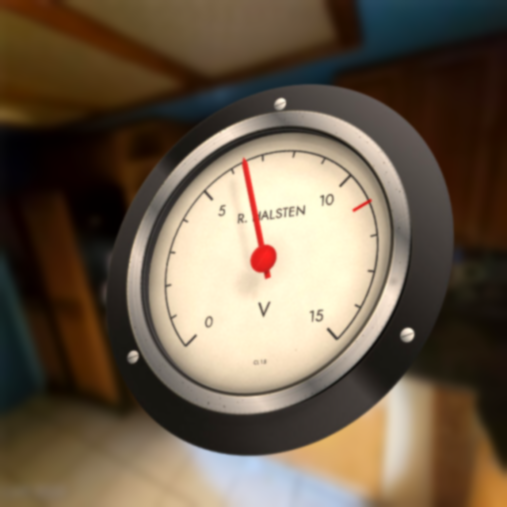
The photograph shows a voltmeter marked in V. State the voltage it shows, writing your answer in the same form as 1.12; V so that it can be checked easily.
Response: 6.5; V
